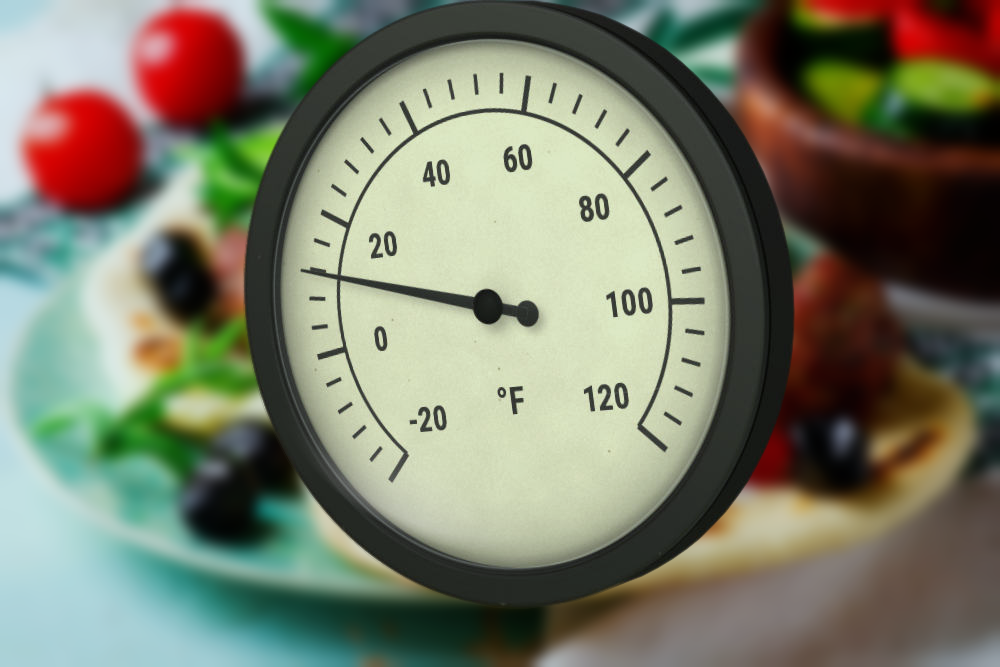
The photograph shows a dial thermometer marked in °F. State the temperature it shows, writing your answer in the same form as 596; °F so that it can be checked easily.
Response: 12; °F
